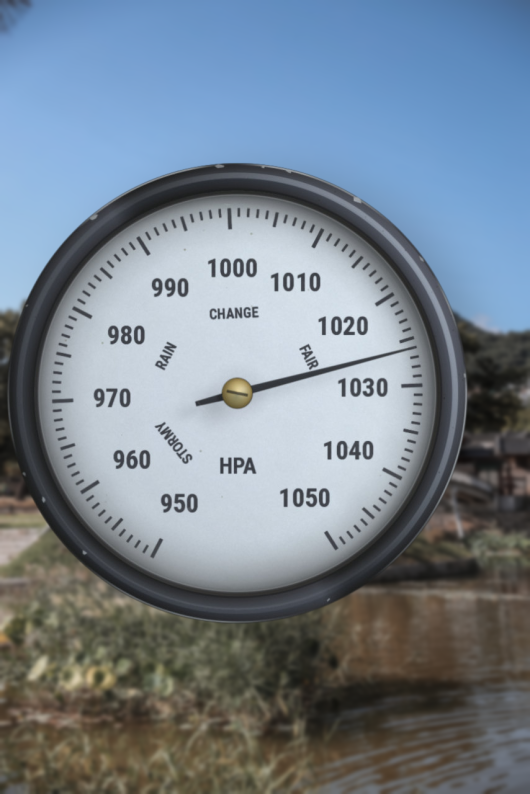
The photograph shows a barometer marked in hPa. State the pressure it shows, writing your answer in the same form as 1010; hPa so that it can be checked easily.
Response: 1026; hPa
